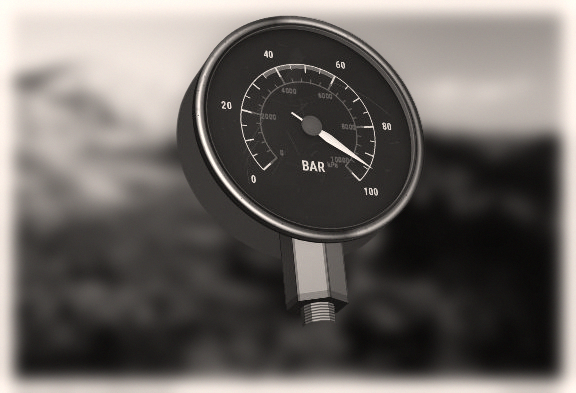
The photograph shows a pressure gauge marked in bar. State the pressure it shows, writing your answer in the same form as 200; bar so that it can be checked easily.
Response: 95; bar
